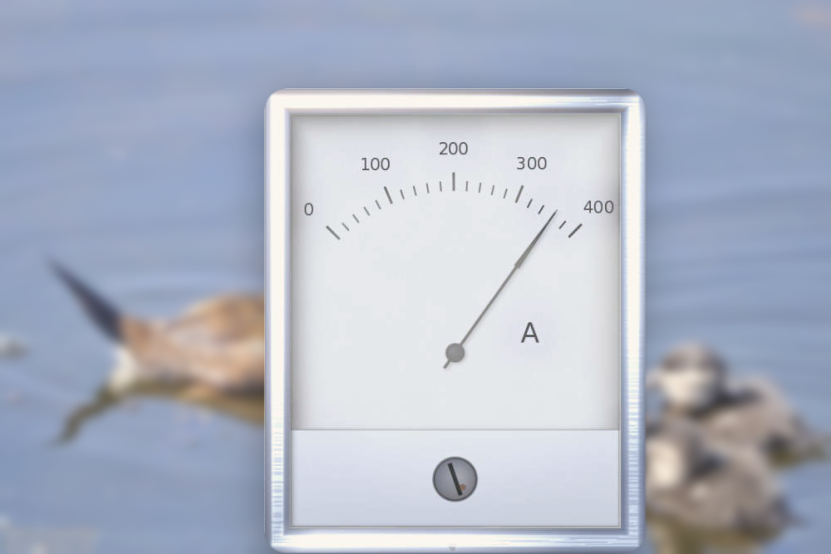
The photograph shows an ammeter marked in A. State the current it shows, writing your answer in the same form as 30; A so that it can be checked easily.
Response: 360; A
